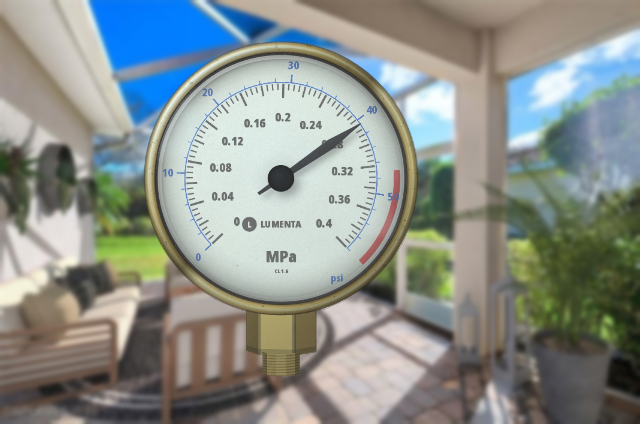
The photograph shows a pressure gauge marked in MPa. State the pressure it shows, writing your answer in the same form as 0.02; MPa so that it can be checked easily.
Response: 0.28; MPa
